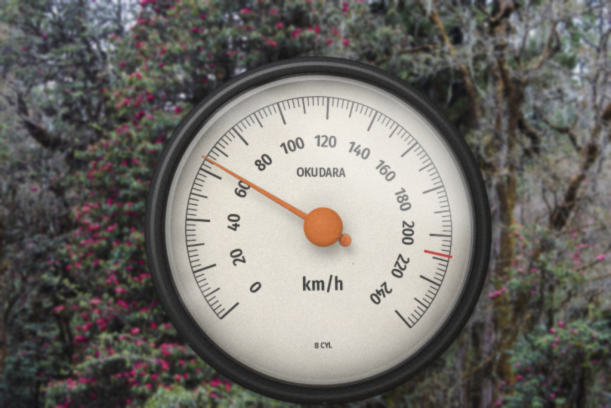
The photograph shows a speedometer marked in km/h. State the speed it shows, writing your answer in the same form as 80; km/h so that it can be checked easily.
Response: 64; km/h
